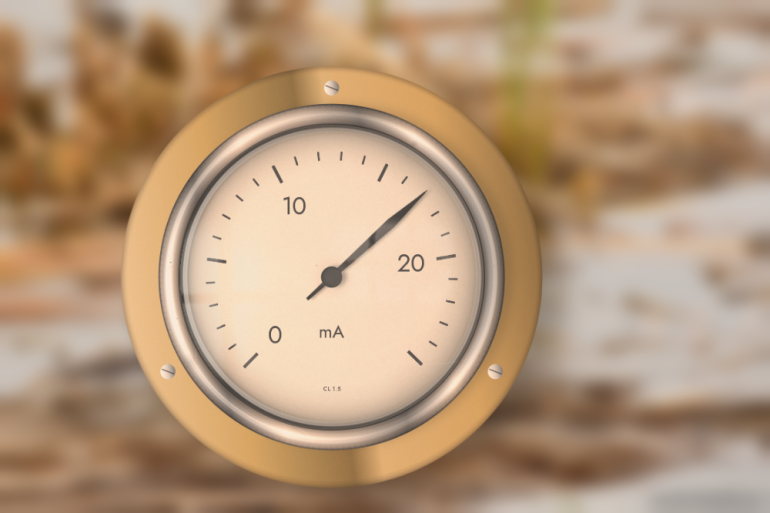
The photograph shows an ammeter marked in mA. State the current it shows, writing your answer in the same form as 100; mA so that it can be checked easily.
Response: 17; mA
